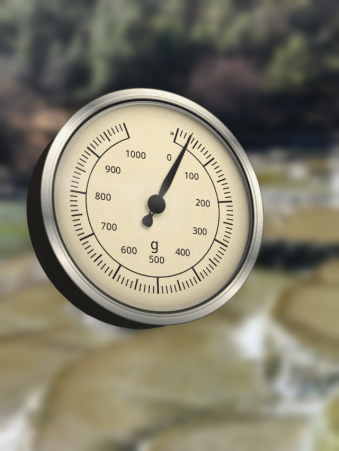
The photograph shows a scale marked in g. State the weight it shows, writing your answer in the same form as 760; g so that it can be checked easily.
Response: 30; g
